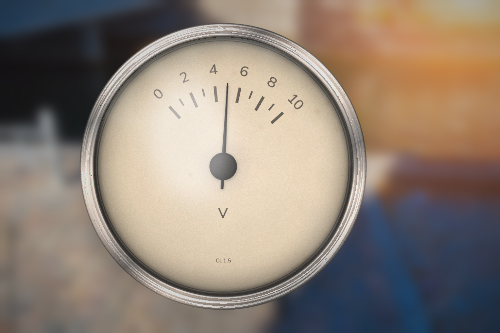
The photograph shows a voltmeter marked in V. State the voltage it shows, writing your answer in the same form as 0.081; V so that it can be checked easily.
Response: 5; V
